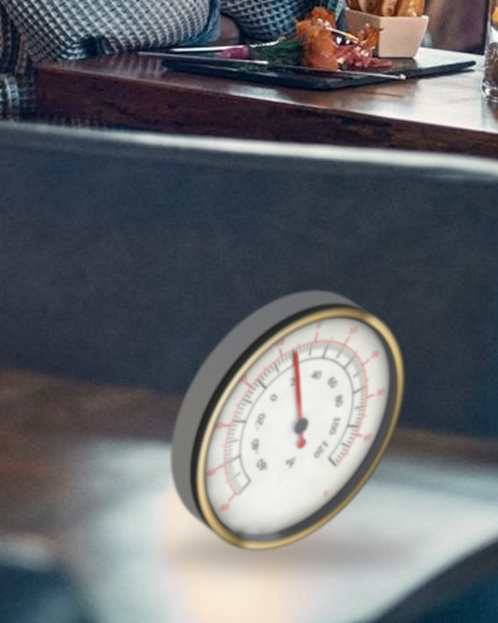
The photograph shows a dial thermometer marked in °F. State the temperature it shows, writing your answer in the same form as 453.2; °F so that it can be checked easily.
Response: 20; °F
